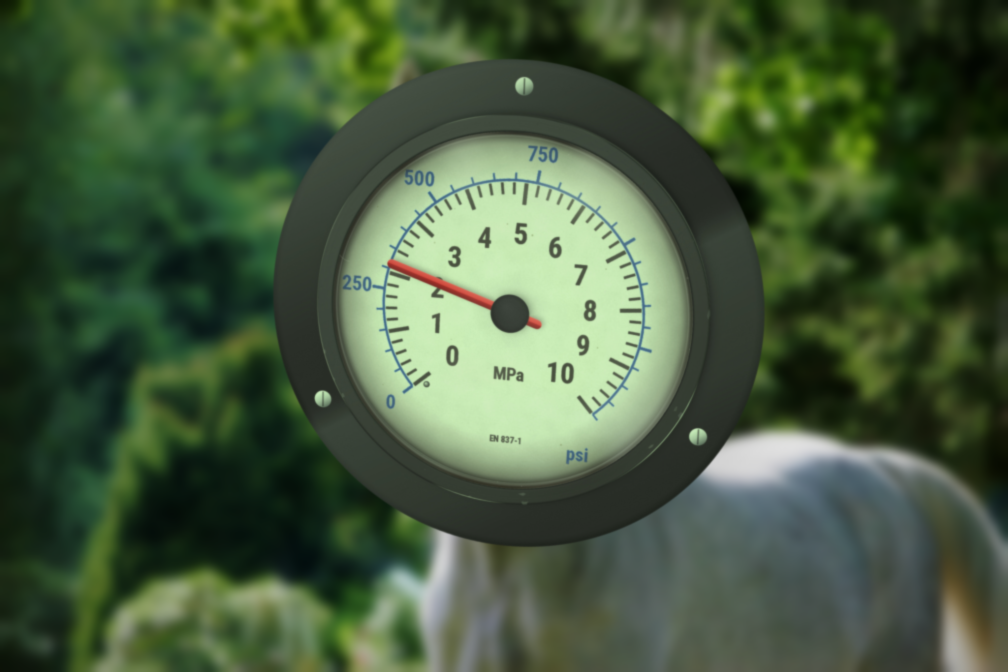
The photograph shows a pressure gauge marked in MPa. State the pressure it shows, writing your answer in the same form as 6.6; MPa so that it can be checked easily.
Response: 2.2; MPa
